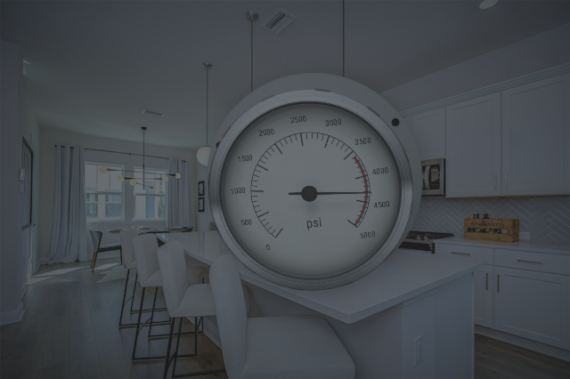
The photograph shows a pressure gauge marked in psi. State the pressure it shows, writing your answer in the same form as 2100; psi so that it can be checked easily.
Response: 4300; psi
